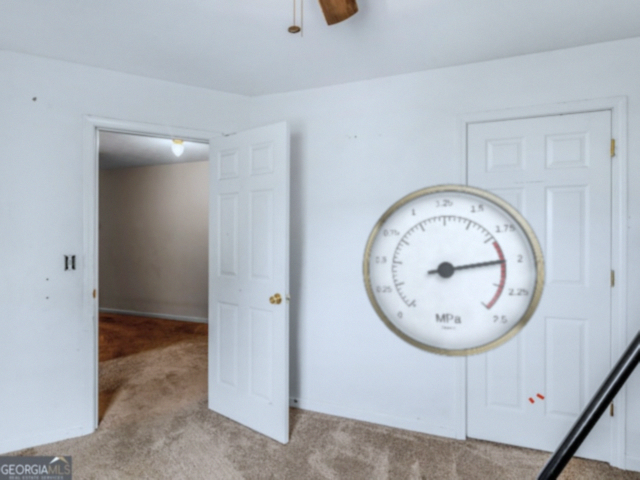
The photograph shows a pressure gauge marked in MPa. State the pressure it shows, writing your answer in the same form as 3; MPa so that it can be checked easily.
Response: 2; MPa
